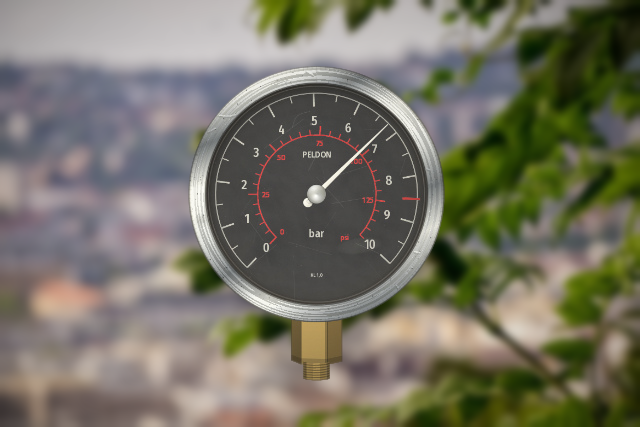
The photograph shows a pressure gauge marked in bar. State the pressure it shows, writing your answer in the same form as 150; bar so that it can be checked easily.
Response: 6.75; bar
